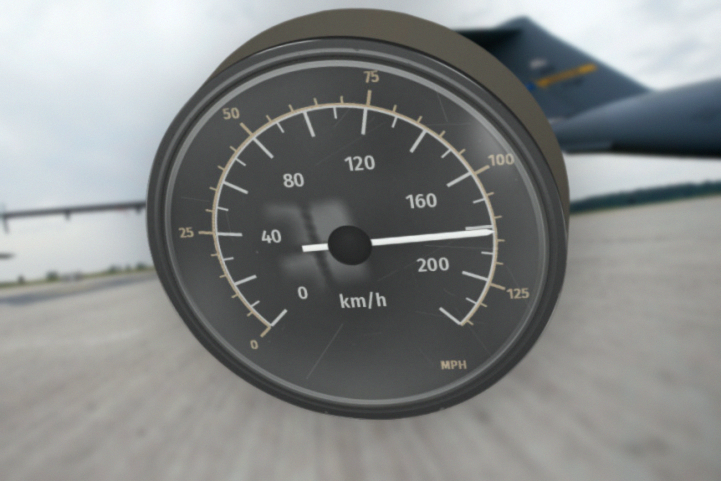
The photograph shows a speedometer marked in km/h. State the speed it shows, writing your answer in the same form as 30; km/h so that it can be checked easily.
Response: 180; km/h
